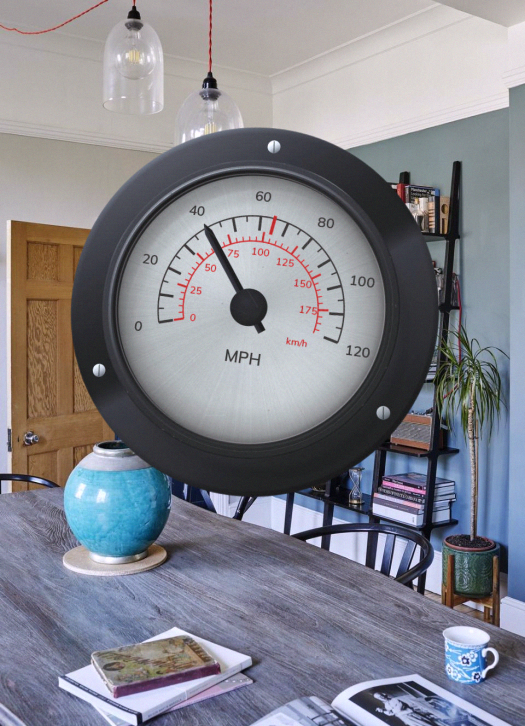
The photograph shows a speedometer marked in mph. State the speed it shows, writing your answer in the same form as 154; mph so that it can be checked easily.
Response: 40; mph
